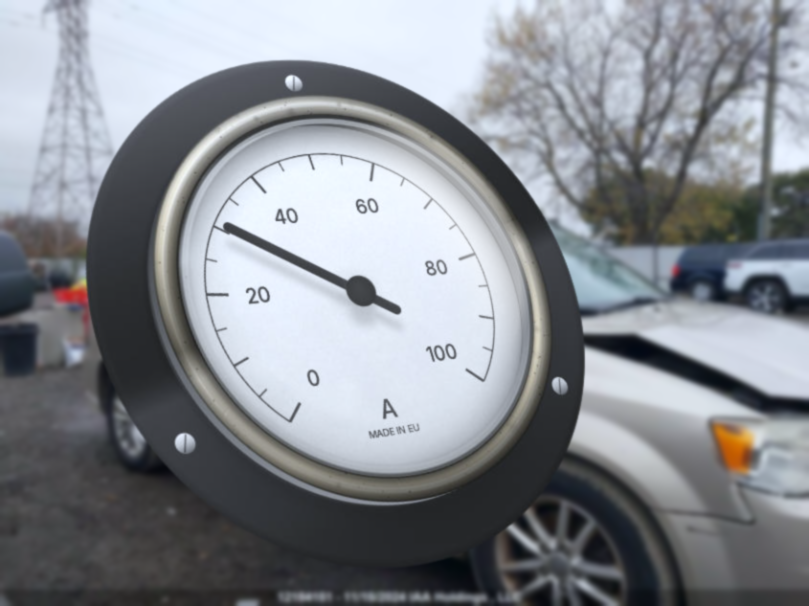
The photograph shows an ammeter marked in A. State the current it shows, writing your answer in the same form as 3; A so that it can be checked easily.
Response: 30; A
